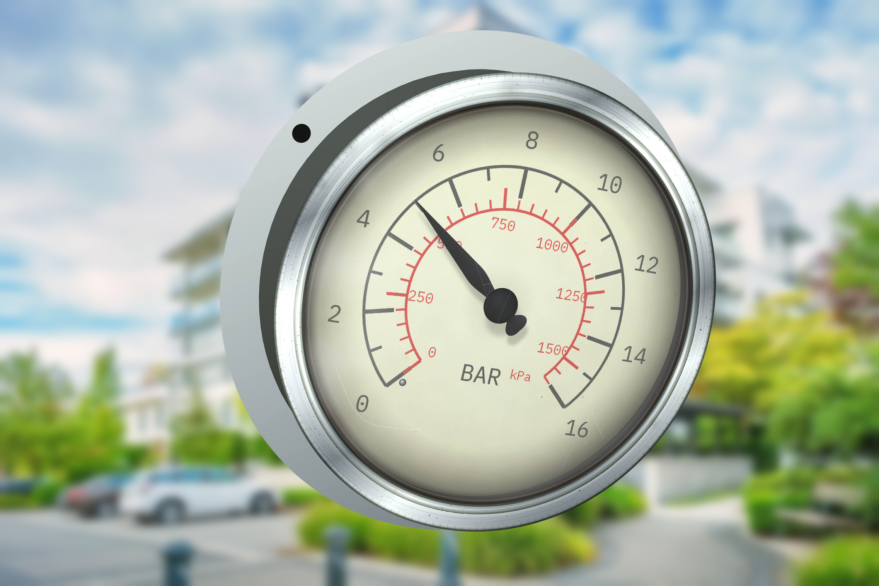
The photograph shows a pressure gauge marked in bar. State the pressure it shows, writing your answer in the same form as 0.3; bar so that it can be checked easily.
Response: 5; bar
